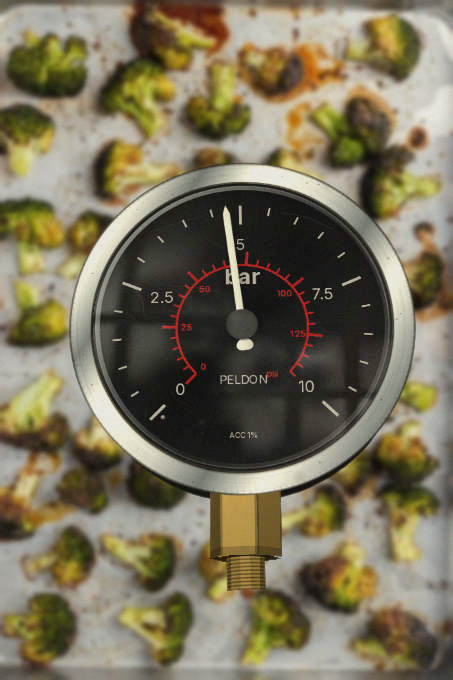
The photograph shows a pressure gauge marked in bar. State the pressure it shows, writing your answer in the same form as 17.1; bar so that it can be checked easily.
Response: 4.75; bar
